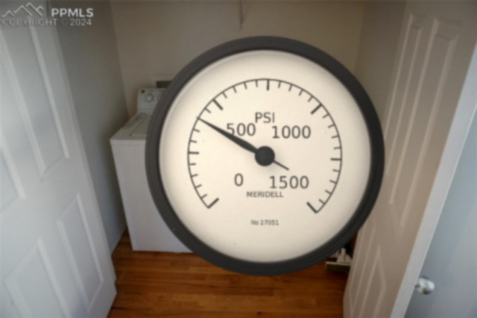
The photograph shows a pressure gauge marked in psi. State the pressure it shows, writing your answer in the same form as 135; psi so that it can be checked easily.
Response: 400; psi
